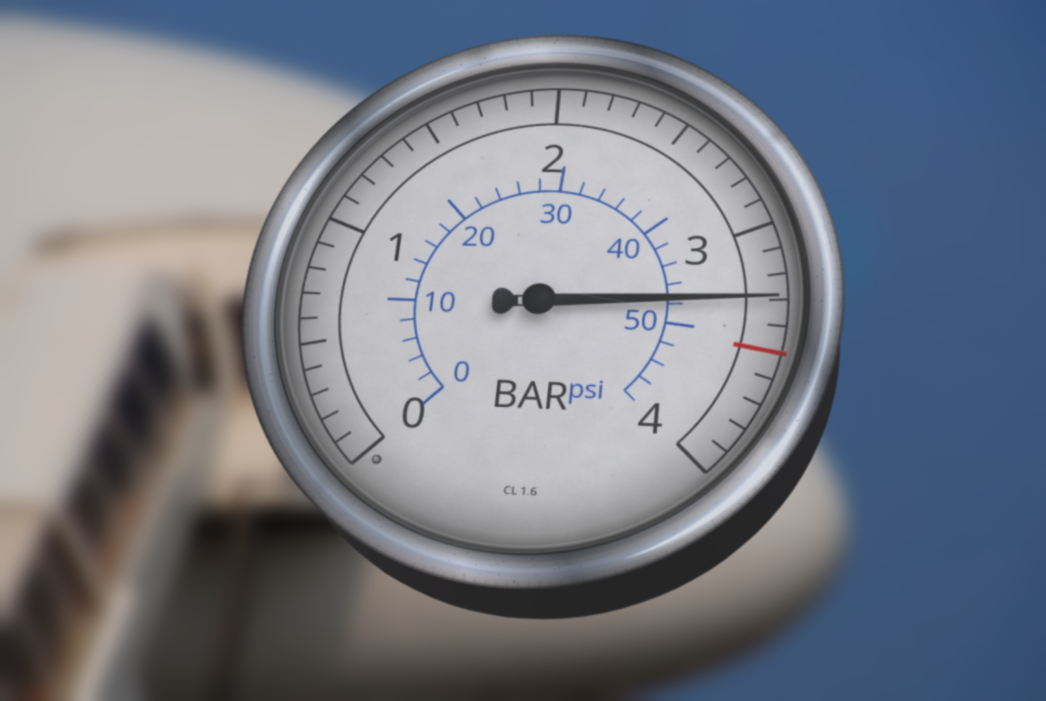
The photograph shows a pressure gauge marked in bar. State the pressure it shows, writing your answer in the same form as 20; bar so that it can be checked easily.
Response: 3.3; bar
